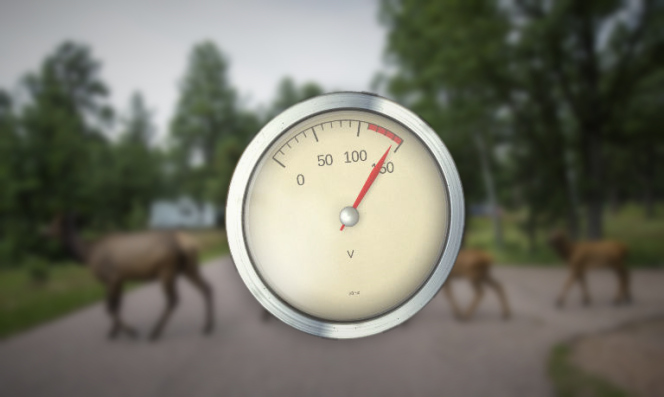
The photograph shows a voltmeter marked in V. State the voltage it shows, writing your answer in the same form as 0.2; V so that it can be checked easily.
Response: 140; V
